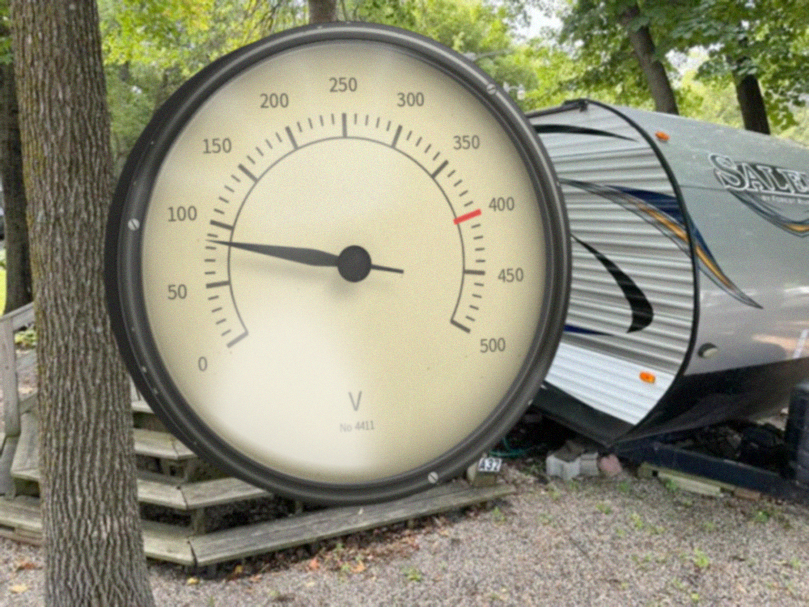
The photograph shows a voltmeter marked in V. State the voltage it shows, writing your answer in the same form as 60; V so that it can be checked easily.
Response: 85; V
